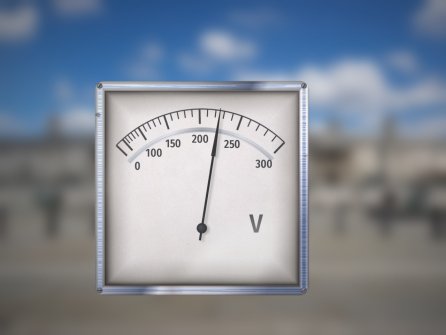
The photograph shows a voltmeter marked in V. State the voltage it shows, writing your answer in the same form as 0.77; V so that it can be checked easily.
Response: 225; V
